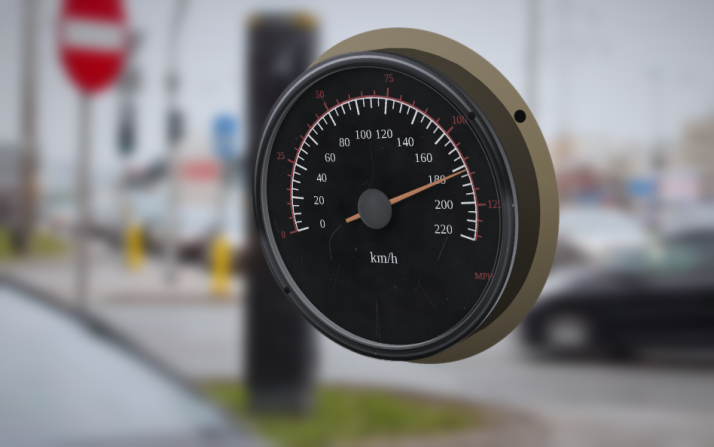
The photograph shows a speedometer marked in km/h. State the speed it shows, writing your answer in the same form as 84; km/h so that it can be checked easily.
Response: 182.5; km/h
